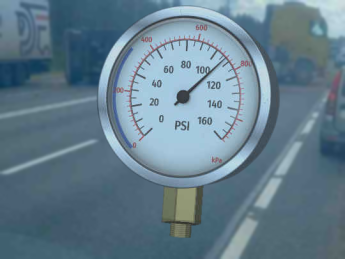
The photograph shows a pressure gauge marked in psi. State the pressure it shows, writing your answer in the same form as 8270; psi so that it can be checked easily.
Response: 107.5; psi
